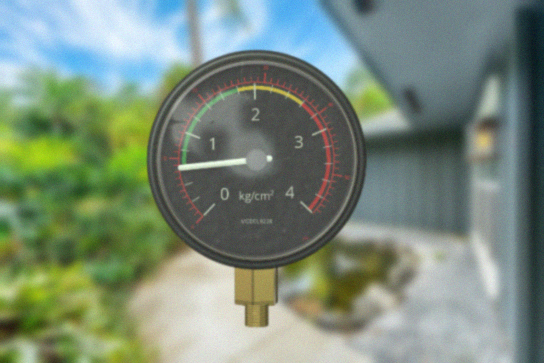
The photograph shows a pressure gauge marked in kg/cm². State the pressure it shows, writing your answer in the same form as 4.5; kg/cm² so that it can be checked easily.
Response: 0.6; kg/cm²
